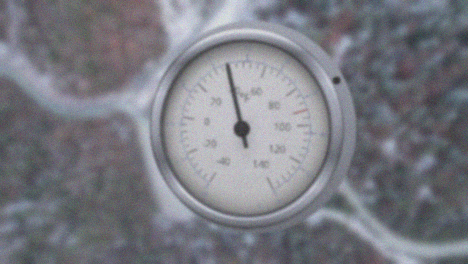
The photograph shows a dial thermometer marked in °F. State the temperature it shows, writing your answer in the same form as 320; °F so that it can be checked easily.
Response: 40; °F
